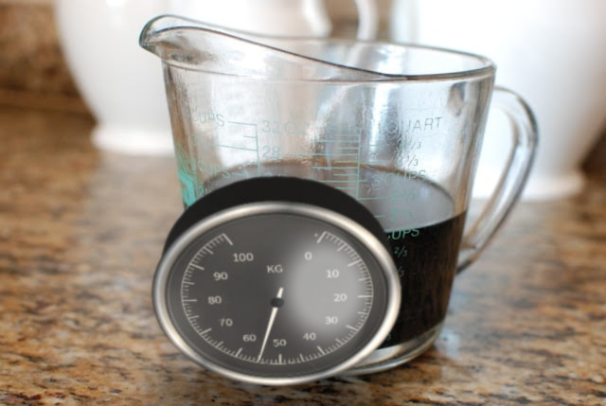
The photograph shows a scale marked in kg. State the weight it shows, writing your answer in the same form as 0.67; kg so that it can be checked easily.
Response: 55; kg
